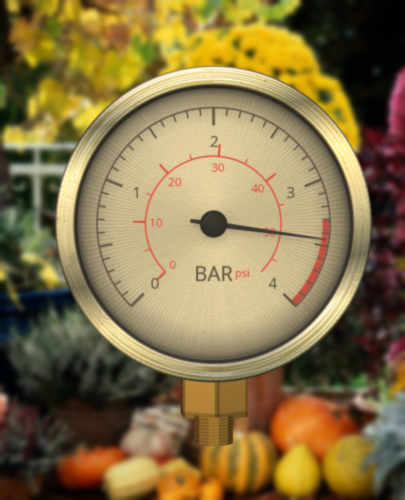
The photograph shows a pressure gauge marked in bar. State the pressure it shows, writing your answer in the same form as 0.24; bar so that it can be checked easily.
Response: 3.45; bar
